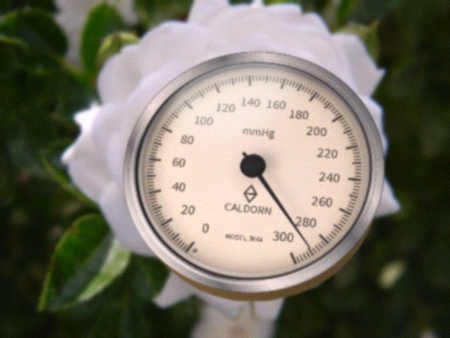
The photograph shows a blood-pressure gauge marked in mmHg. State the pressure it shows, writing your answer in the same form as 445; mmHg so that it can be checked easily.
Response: 290; mmHg
